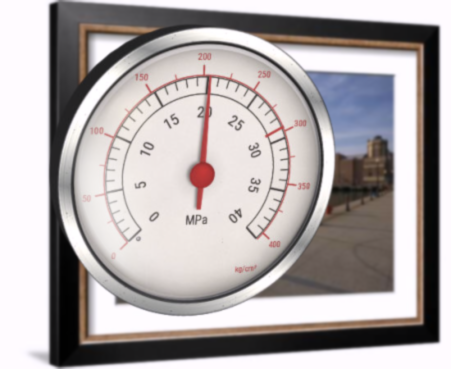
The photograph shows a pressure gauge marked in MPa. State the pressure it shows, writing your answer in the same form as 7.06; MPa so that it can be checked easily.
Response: 20; MPa
